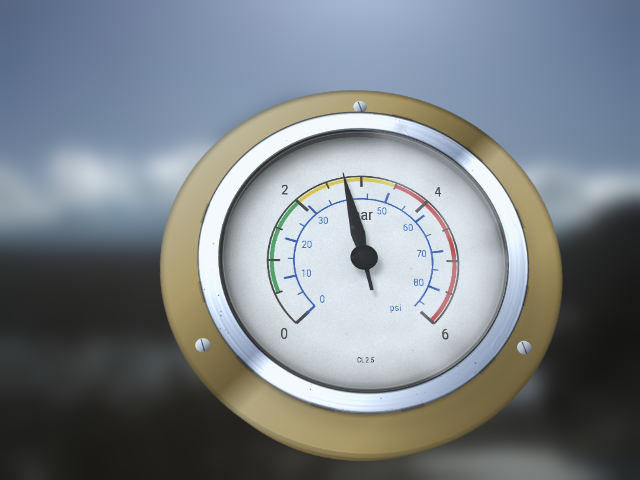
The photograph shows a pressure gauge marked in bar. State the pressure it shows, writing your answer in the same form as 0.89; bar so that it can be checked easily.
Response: 2.75; bar
